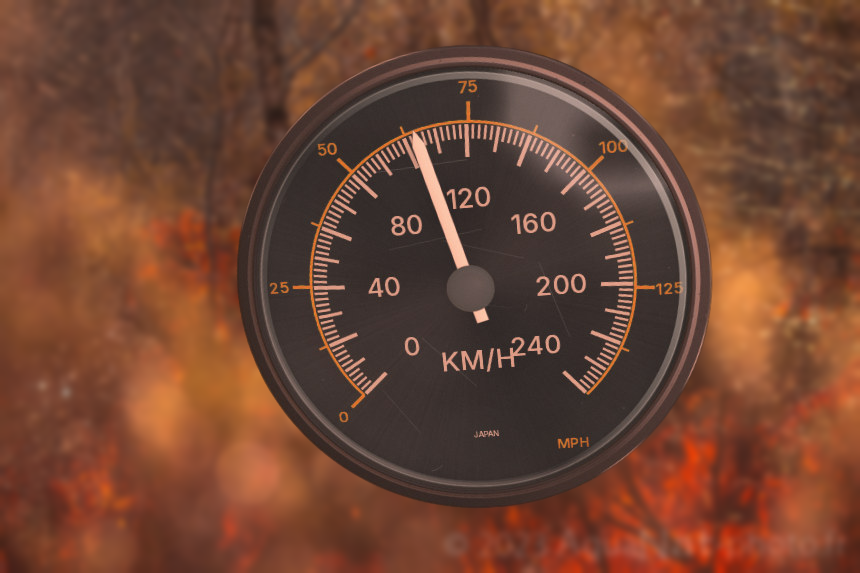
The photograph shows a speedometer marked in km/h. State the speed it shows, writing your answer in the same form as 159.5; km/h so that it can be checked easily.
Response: 104; km/h
